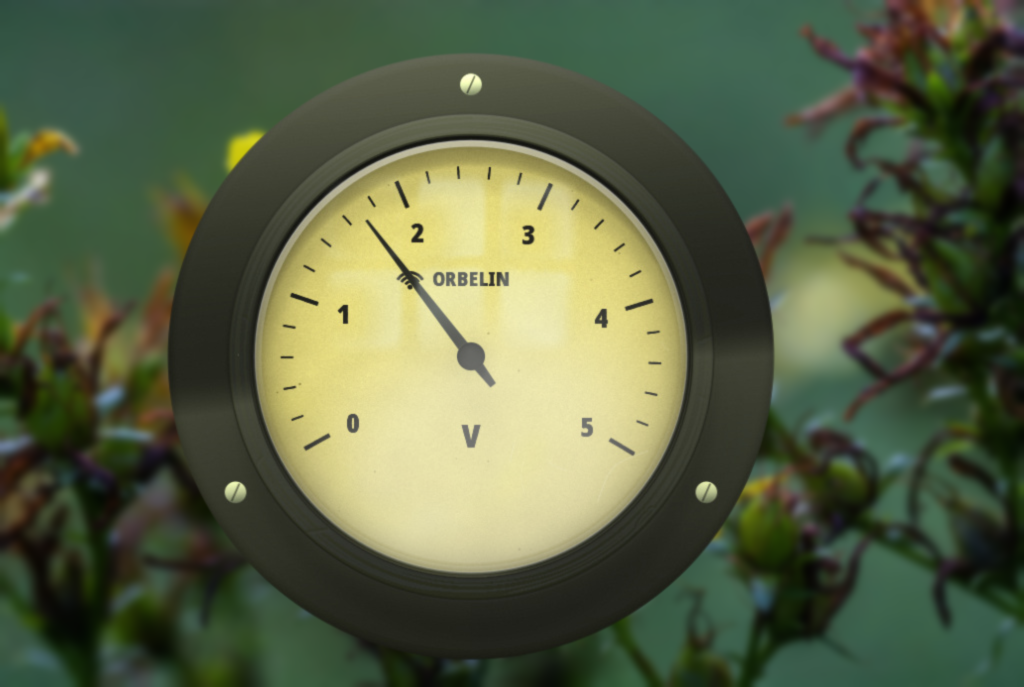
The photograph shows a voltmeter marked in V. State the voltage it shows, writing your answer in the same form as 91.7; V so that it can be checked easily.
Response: 1.7; V
